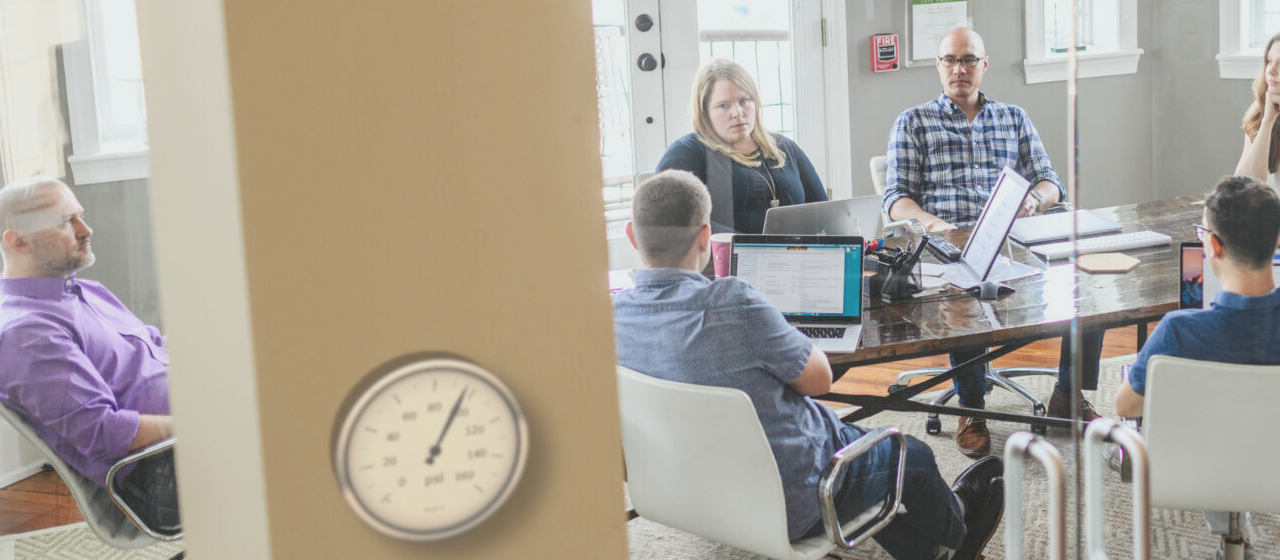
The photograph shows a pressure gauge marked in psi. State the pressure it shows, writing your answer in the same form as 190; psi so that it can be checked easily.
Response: 95; psi
